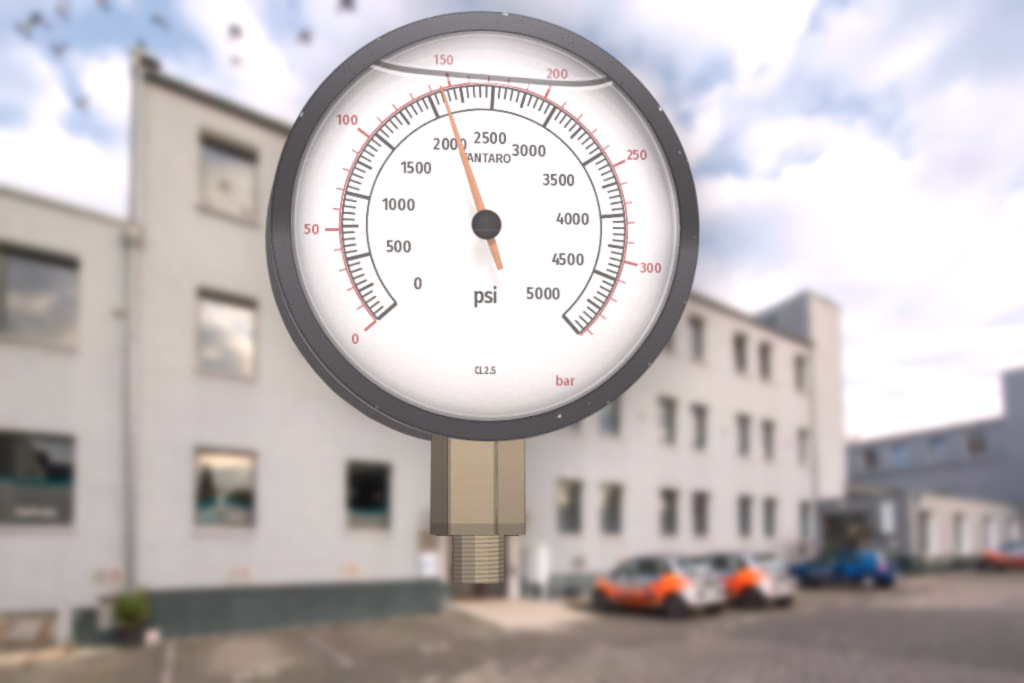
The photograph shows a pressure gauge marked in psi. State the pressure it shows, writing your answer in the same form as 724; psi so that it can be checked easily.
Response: 2100; psi
